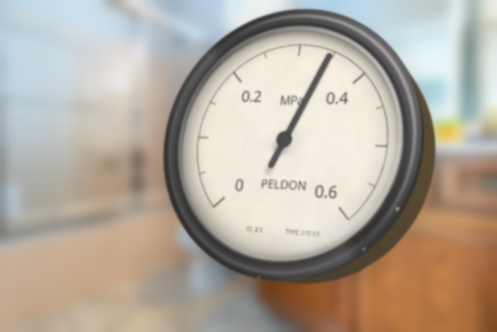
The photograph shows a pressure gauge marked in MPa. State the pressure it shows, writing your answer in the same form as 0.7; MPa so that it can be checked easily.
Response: 0.35; MPa
